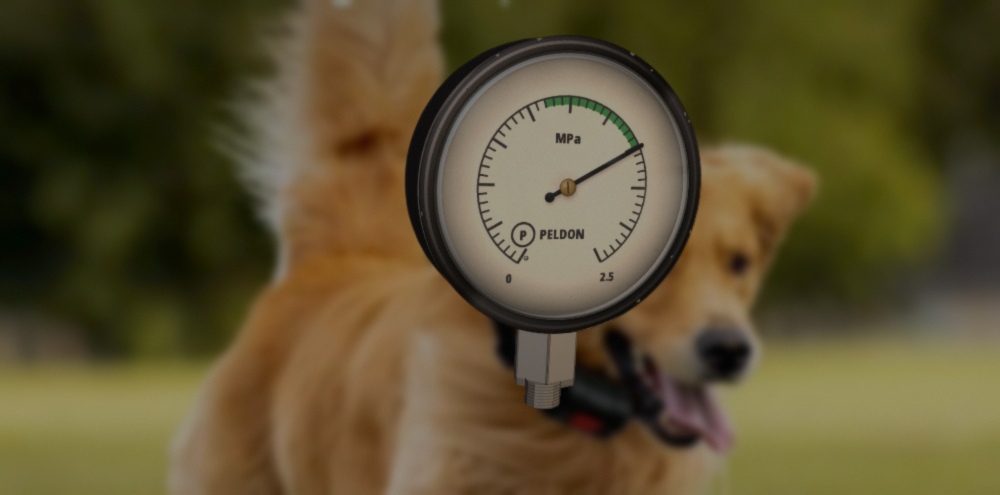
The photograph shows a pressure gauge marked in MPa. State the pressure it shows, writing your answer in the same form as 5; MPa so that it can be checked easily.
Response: 1.75; MPa
